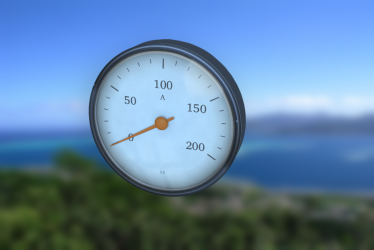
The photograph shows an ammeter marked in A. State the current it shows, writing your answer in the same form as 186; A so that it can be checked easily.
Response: 0; A
